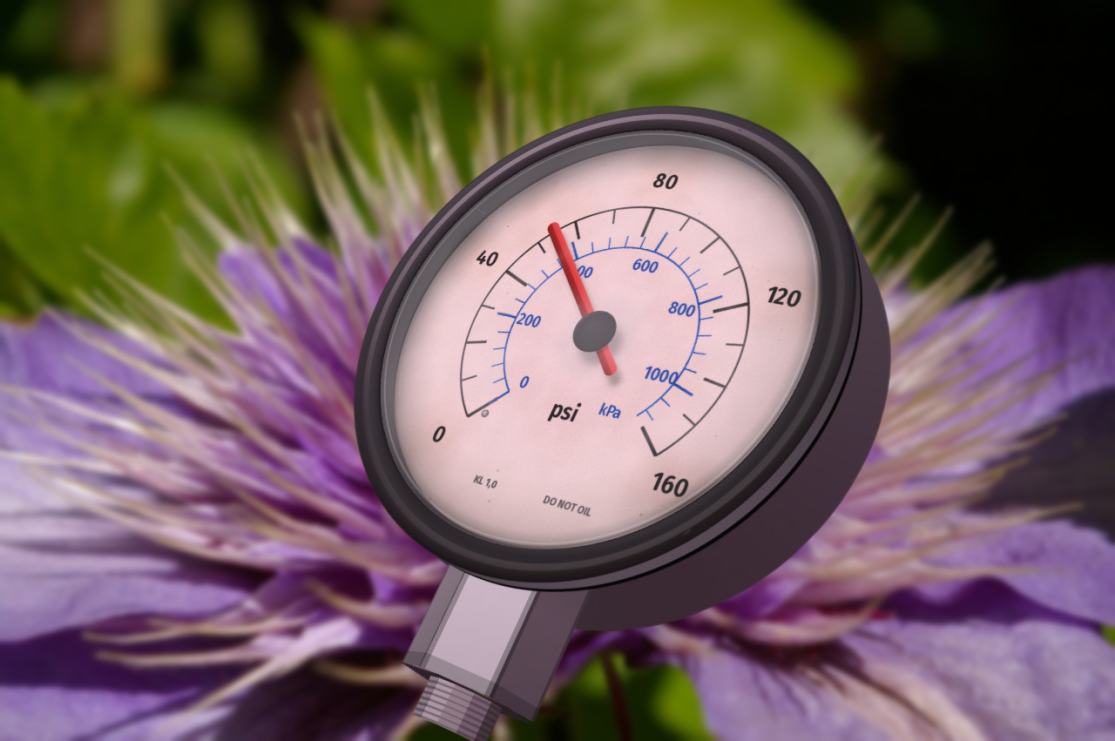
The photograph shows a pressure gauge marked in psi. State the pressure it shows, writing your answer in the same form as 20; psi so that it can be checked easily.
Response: 55; psi
